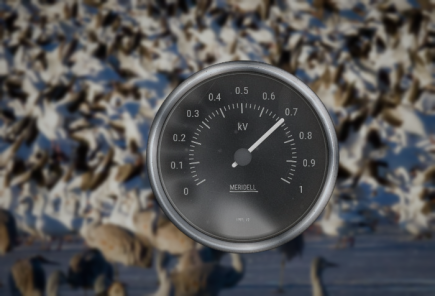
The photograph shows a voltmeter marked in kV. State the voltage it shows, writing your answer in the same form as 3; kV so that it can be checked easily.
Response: 0.7; kV
